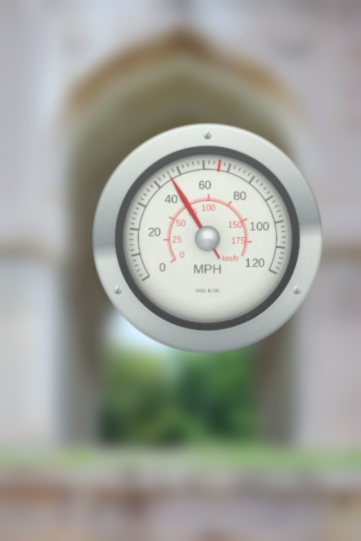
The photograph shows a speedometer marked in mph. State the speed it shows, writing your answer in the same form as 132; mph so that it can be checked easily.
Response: 46; mph
